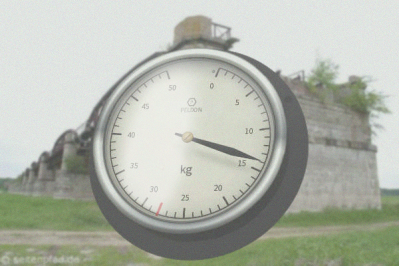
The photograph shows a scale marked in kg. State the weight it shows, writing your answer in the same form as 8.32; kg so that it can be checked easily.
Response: 14; kg
